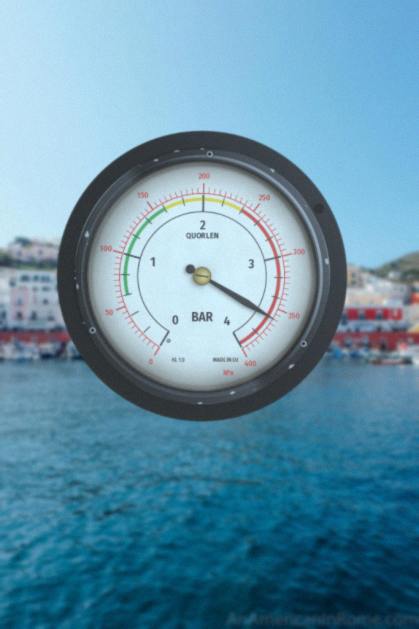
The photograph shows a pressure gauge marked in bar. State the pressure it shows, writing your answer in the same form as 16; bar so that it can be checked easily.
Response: 3.6; bar
